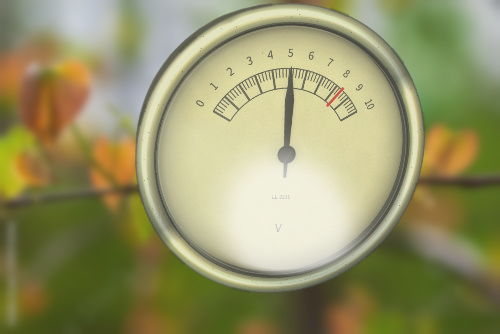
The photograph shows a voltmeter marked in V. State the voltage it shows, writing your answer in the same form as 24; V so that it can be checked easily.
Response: 5; V
